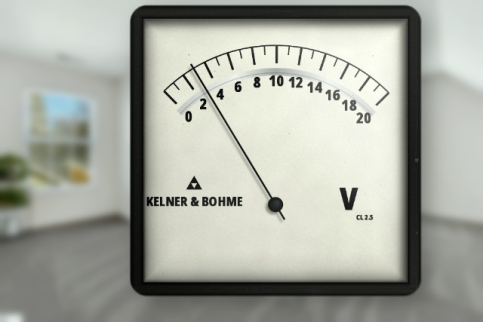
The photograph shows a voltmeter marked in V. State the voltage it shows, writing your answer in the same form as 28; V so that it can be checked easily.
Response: 3; V
